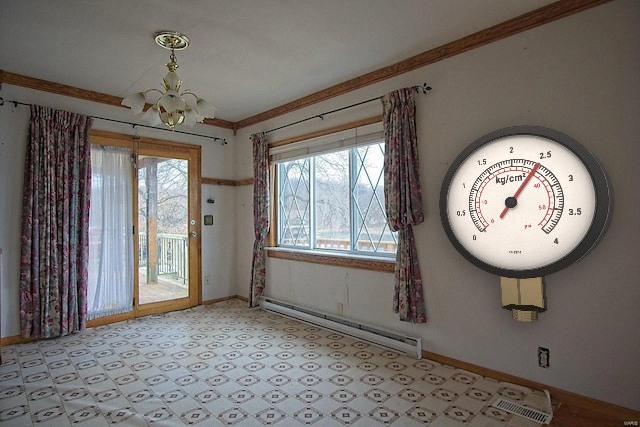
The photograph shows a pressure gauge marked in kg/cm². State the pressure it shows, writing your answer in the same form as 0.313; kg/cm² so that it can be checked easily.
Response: 2.5; kg/cm²
